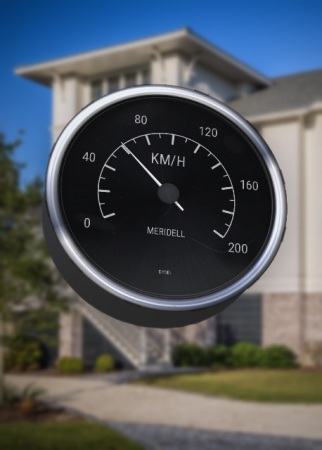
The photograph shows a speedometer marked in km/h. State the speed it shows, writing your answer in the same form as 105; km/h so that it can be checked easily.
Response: 60; km/h
